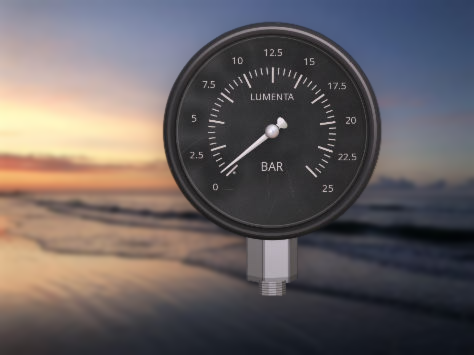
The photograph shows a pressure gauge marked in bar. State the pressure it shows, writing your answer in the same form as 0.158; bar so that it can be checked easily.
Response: 0.5; bar
